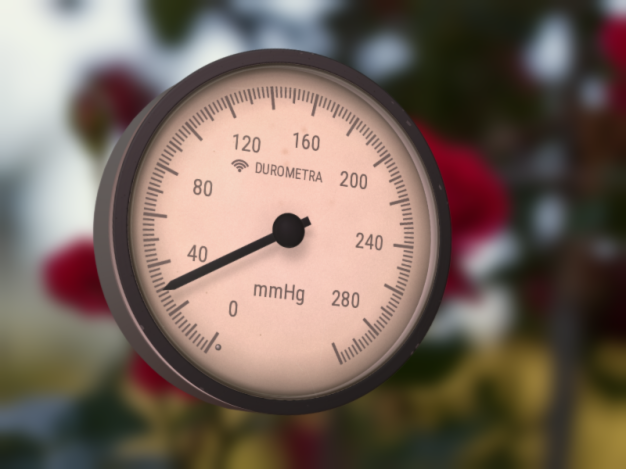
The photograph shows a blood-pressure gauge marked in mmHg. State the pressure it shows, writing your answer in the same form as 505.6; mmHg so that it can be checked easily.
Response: 30; mmHg
